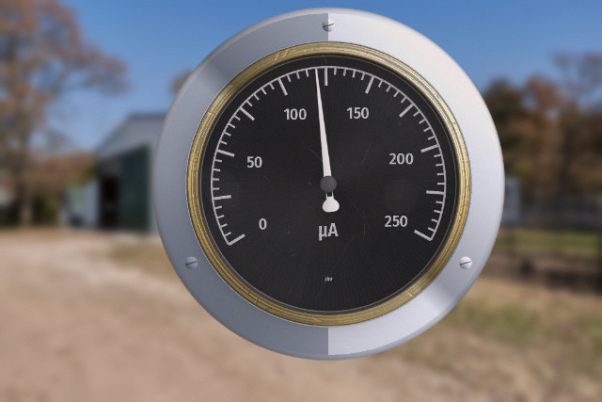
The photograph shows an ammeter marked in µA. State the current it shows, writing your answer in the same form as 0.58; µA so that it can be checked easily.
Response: 120; µA
